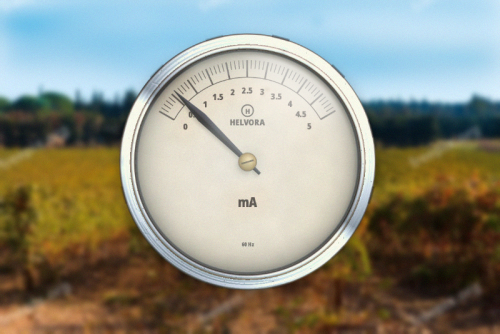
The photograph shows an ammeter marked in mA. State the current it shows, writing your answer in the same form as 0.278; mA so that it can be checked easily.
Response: 0.6; mA
